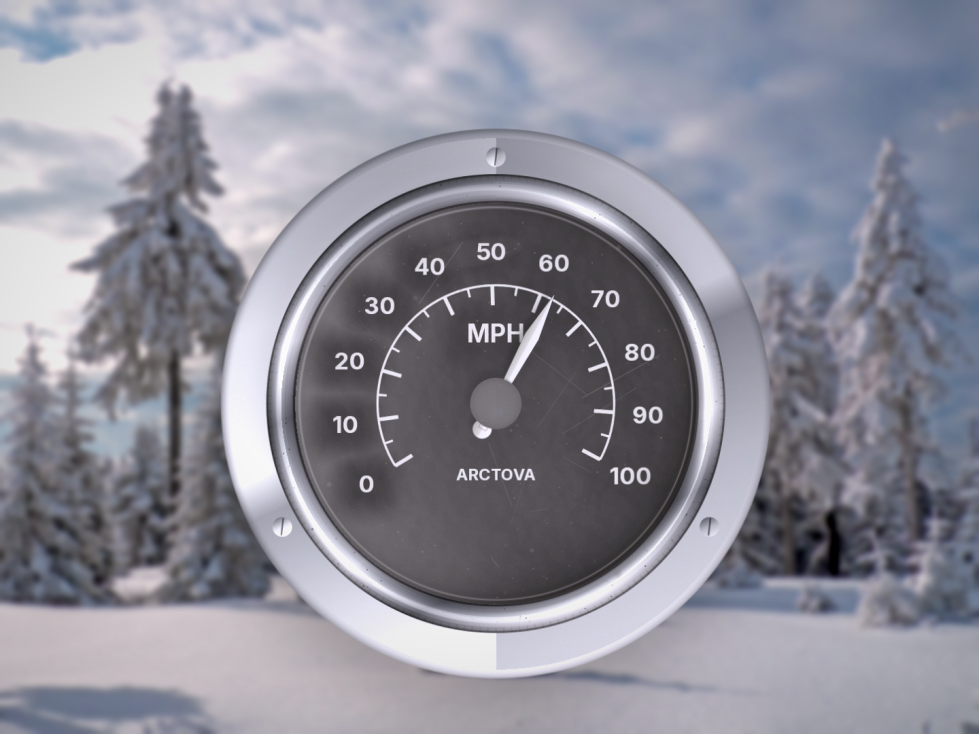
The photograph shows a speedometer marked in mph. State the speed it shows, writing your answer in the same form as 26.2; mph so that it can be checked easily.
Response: 62.5; mph
